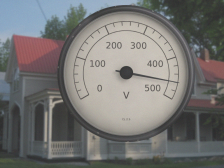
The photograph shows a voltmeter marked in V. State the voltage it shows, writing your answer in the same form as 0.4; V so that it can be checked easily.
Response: 460; V
